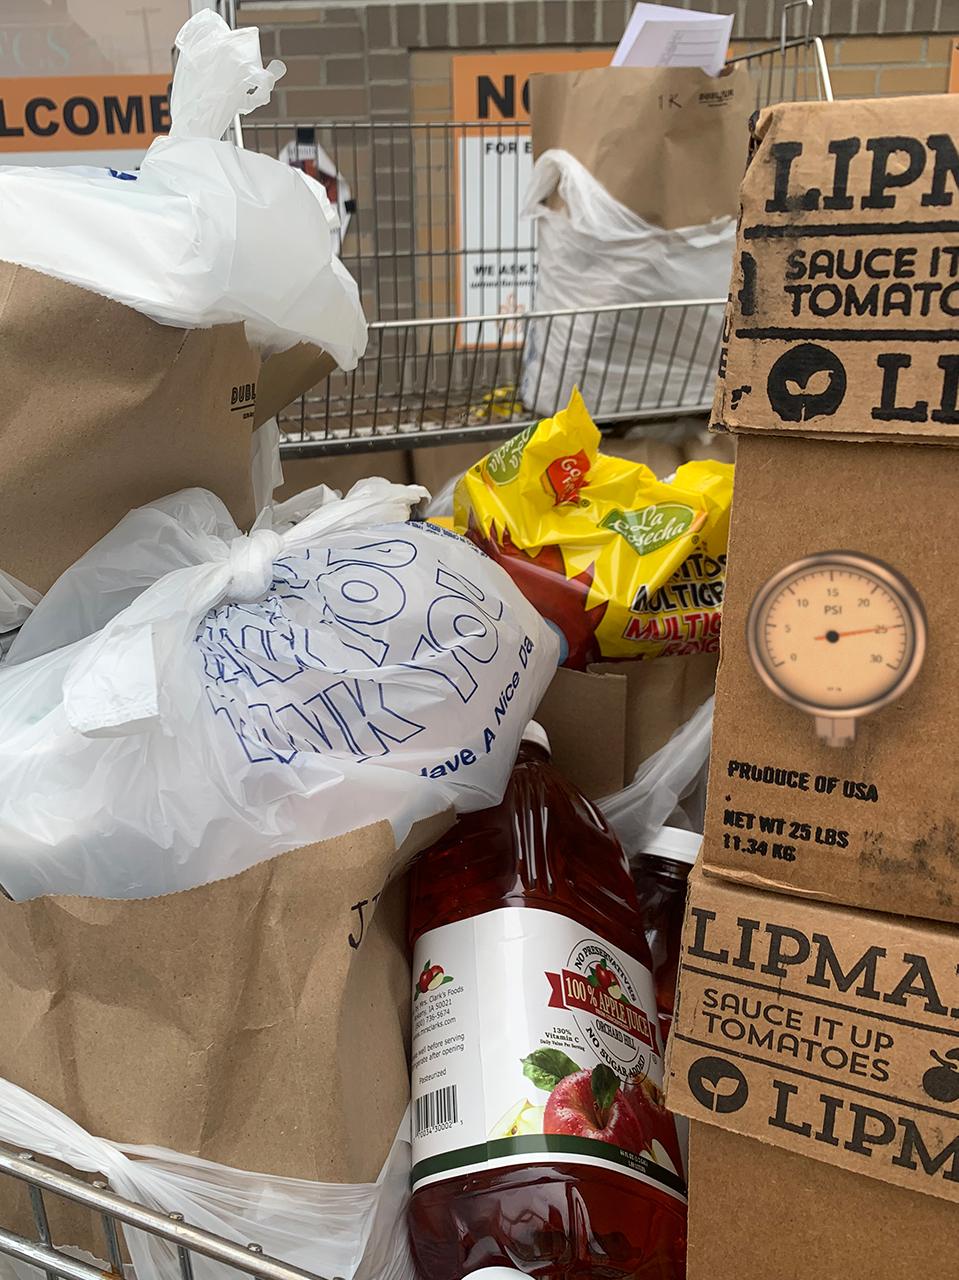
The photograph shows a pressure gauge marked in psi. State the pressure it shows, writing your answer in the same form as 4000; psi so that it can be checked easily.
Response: 25; psi
